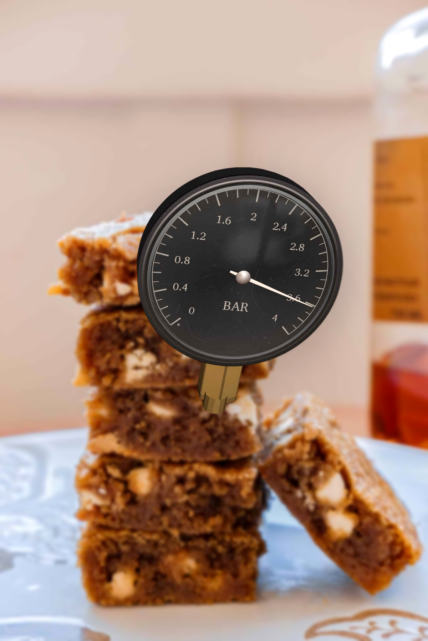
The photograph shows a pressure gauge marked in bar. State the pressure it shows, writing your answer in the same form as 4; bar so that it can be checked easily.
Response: 3.6; bar
